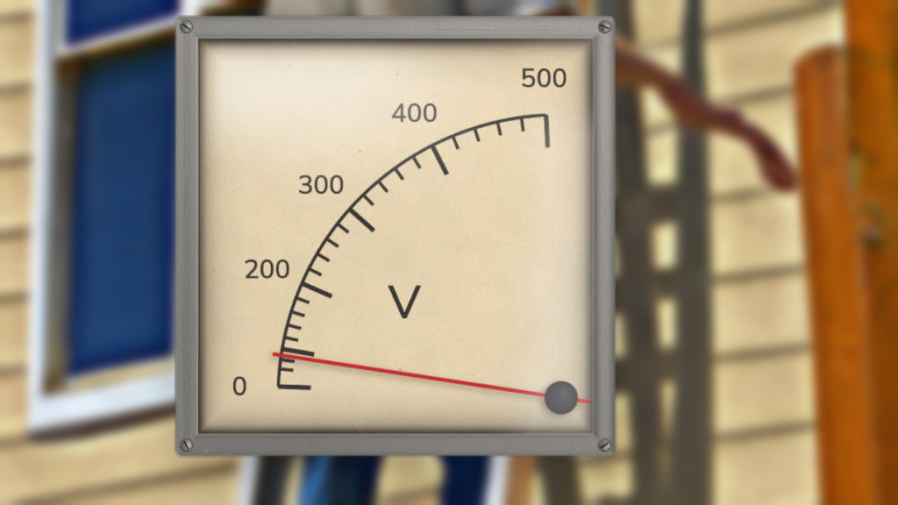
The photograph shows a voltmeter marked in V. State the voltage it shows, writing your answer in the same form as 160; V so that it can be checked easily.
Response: 90; V
